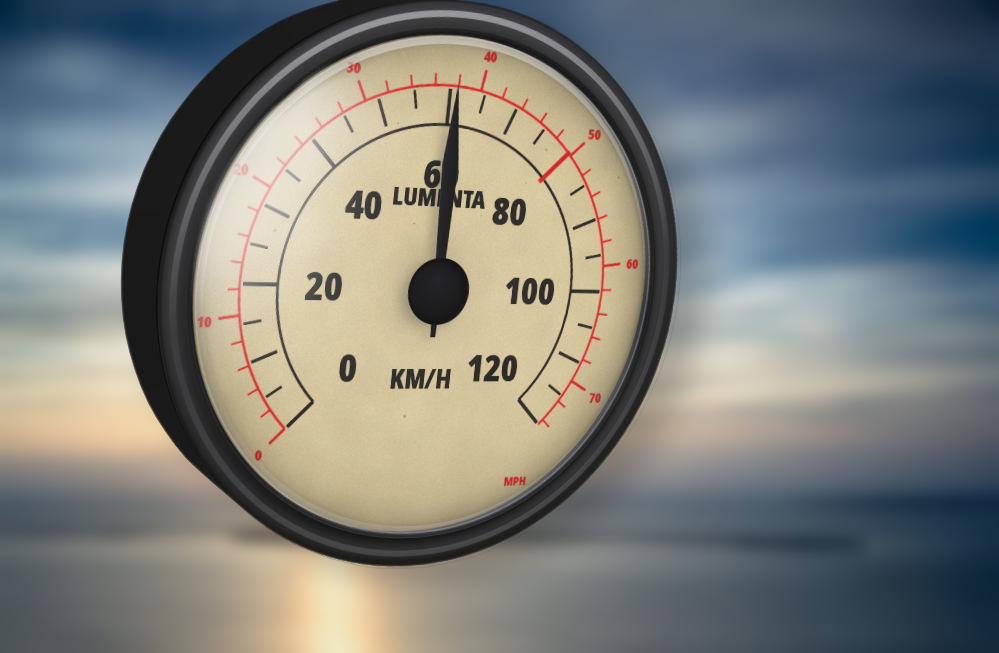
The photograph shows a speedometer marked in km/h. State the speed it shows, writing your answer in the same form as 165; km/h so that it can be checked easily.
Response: 60; km/h
